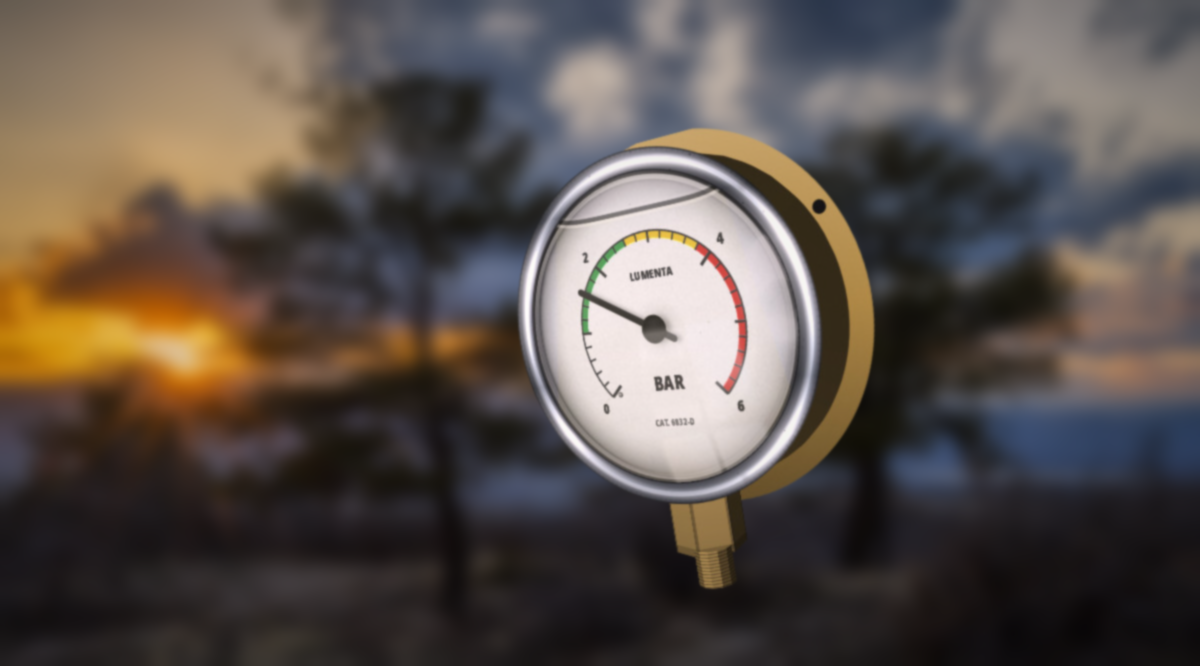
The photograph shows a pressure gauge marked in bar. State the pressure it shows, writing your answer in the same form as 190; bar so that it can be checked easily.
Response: 1.6; bar
